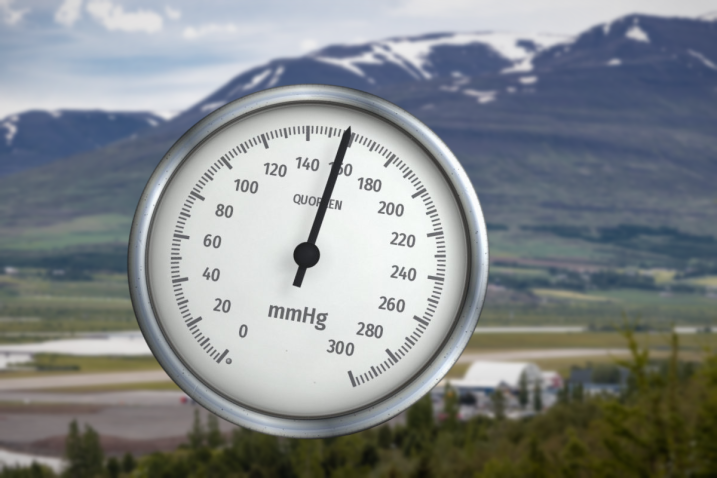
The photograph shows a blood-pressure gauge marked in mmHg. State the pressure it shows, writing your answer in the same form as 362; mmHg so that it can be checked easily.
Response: 158; mmHg
